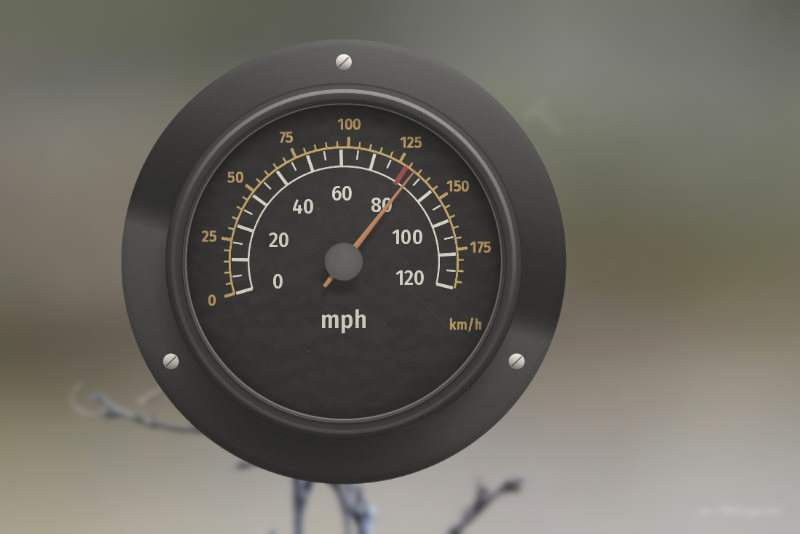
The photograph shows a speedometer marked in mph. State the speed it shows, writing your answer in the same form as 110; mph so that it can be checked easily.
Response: 82.5; mph
